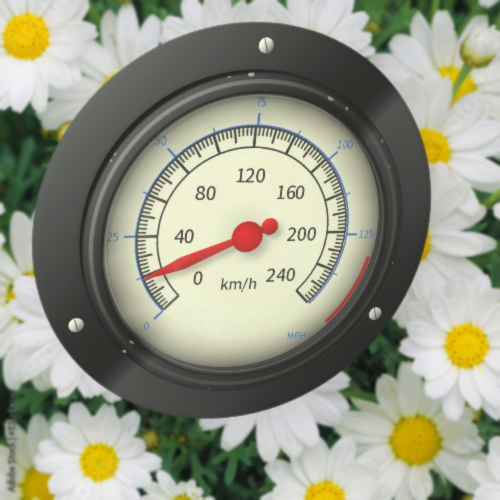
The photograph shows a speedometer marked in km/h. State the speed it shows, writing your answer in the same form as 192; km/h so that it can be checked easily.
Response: 20; km/h
